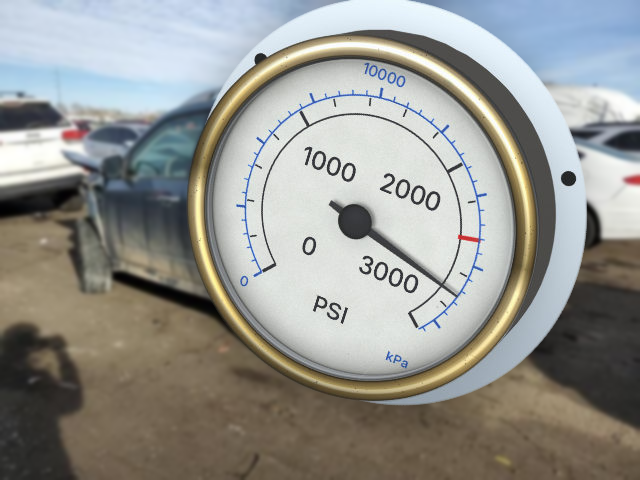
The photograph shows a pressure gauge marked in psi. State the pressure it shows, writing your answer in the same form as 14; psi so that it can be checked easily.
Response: 2700; psi
